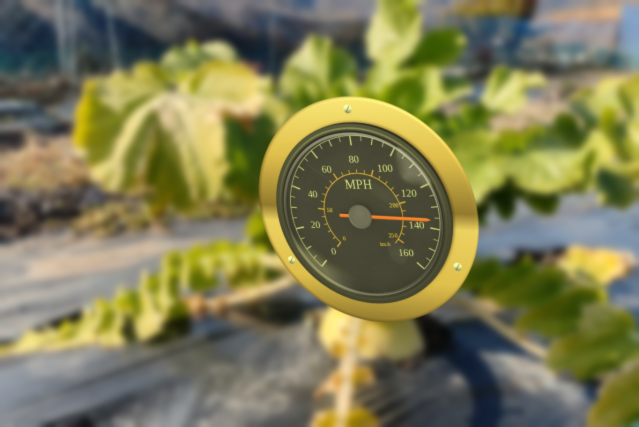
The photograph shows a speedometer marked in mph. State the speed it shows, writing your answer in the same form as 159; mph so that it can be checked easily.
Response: 135; mph
